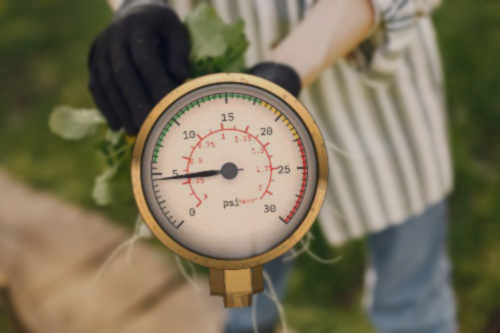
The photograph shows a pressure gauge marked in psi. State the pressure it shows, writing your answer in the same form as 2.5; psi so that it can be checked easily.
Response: 4.5; psi
